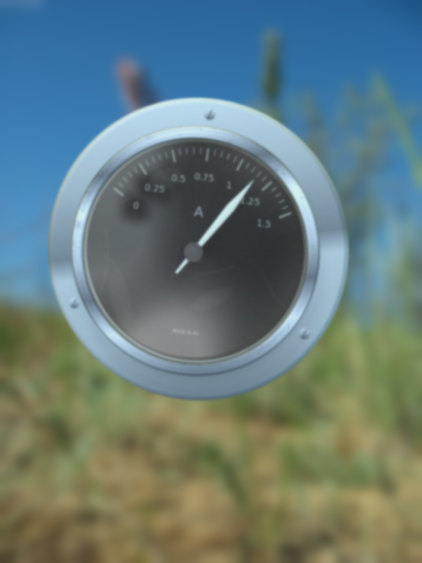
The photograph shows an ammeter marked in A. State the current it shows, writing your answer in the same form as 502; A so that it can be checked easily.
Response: 1.15; A
